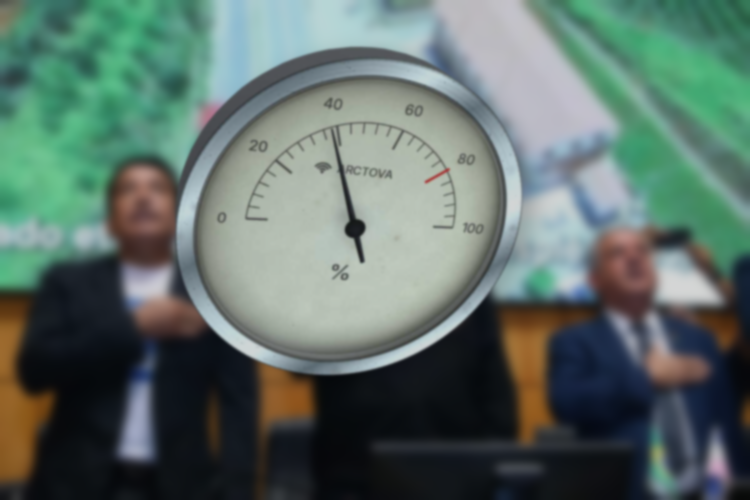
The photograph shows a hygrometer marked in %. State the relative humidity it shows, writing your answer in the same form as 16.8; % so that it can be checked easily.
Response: 38; %
